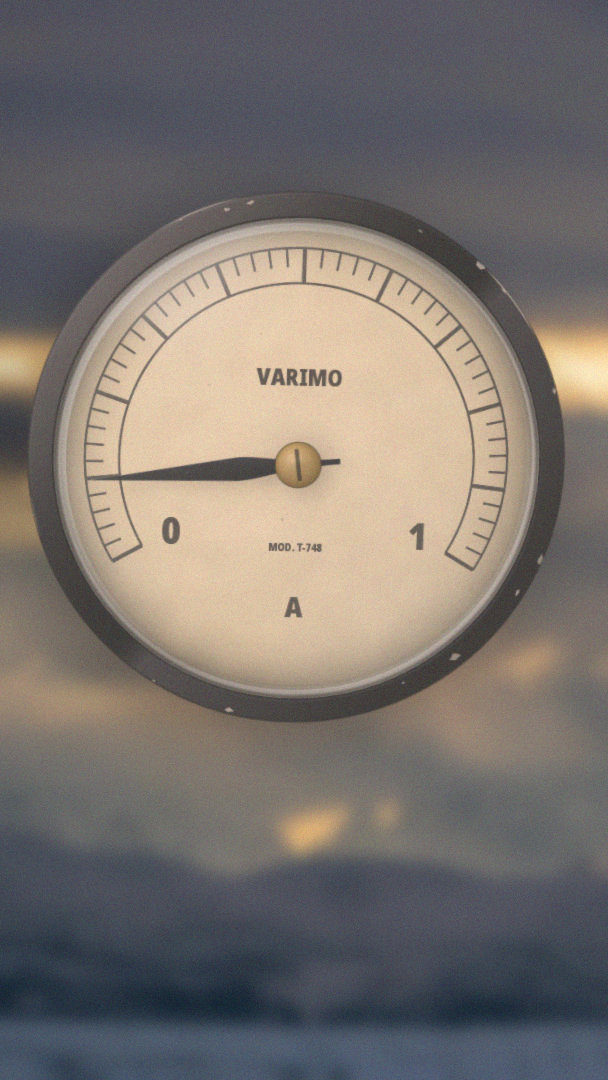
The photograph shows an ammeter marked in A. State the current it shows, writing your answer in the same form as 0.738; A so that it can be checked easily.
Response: 0.1; A
